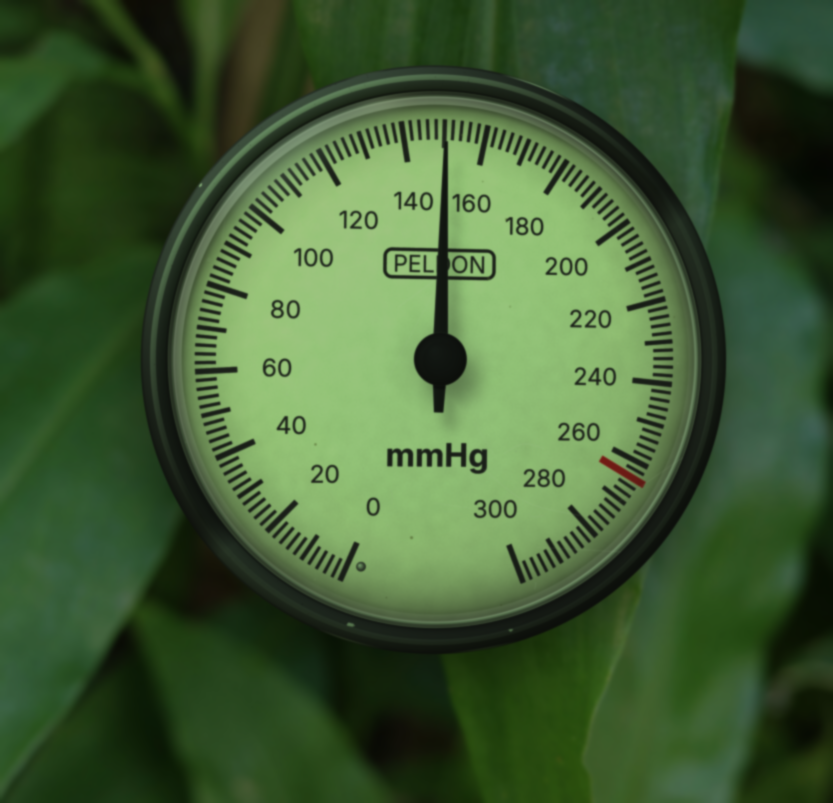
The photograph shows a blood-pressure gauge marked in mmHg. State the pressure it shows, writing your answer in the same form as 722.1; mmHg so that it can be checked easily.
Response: 150; mmHg
